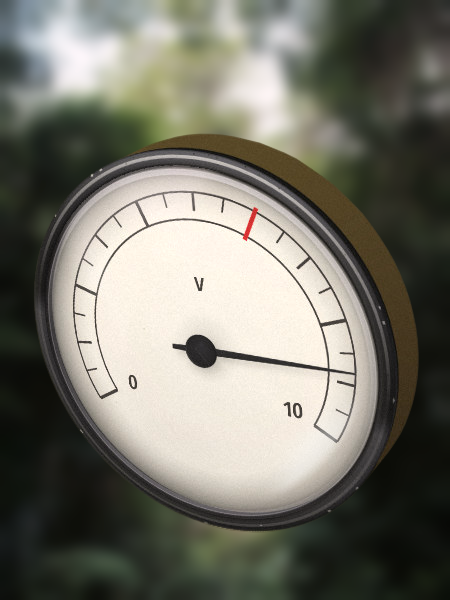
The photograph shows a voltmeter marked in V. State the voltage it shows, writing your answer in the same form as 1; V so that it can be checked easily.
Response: 8.75; V
